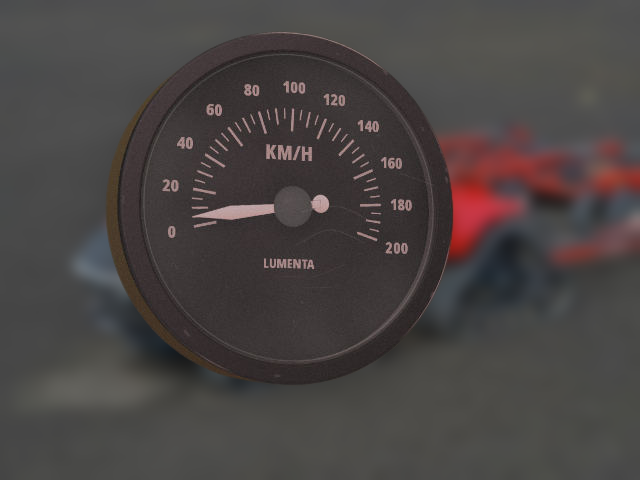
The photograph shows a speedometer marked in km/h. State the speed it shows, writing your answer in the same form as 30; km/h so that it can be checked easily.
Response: 5; km/h
